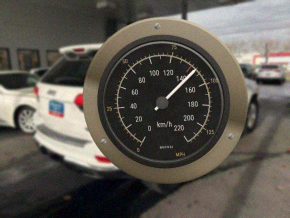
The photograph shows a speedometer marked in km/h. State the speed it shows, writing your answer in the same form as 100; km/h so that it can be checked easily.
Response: 145; km/h
